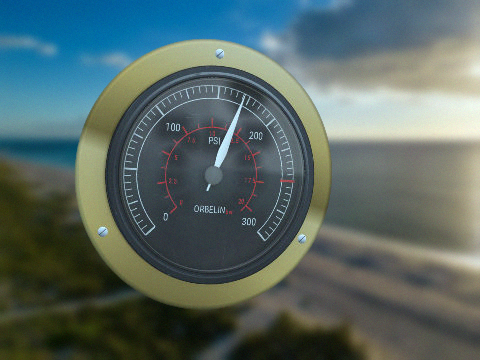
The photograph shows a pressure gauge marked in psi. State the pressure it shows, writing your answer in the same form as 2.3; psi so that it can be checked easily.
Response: 170; psi
